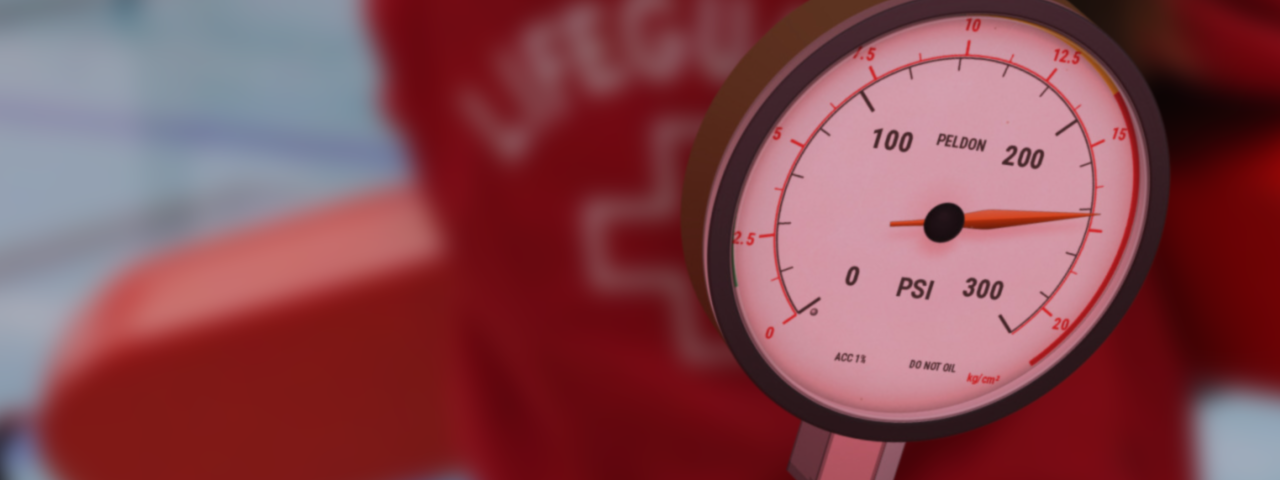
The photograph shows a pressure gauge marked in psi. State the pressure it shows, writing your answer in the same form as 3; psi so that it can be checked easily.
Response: 240; psi
